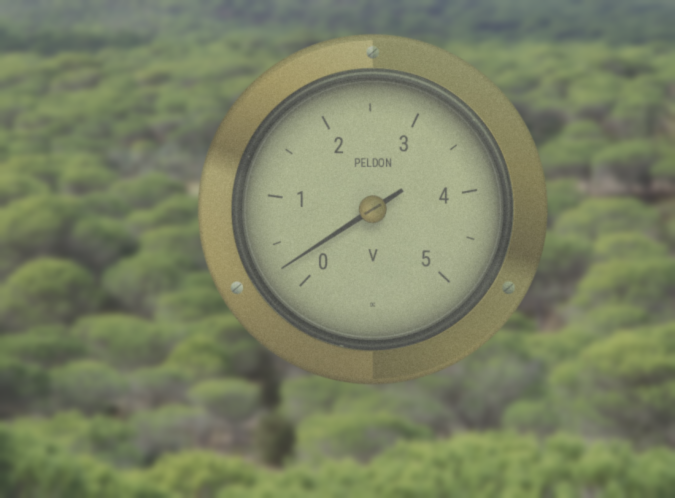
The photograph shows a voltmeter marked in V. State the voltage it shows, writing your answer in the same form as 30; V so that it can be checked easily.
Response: 0.25; V
